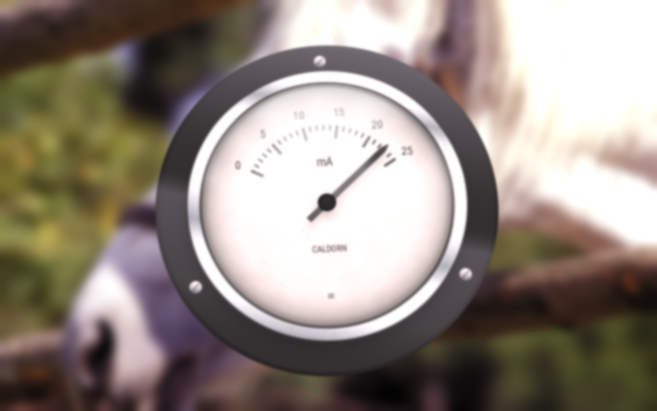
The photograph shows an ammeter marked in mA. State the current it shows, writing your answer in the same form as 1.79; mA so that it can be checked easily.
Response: 23; mA
